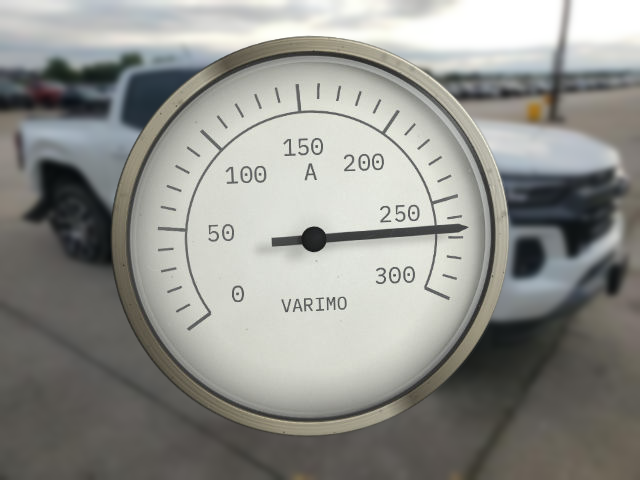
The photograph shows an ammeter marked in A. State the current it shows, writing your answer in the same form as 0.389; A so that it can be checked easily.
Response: 265; A
